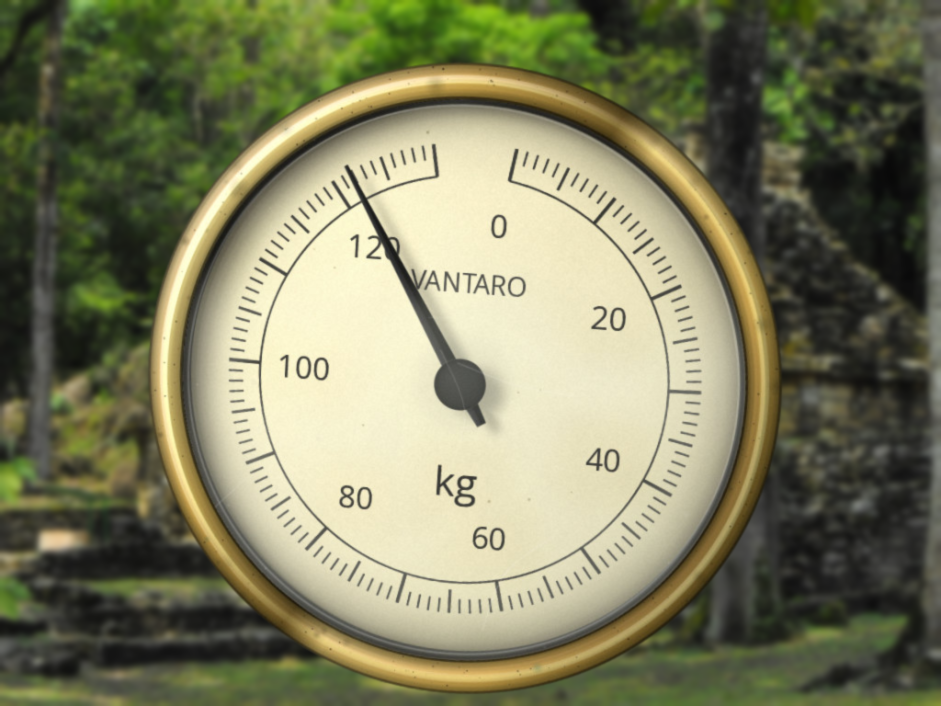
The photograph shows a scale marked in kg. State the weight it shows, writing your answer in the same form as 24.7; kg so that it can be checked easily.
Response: 122; kg
